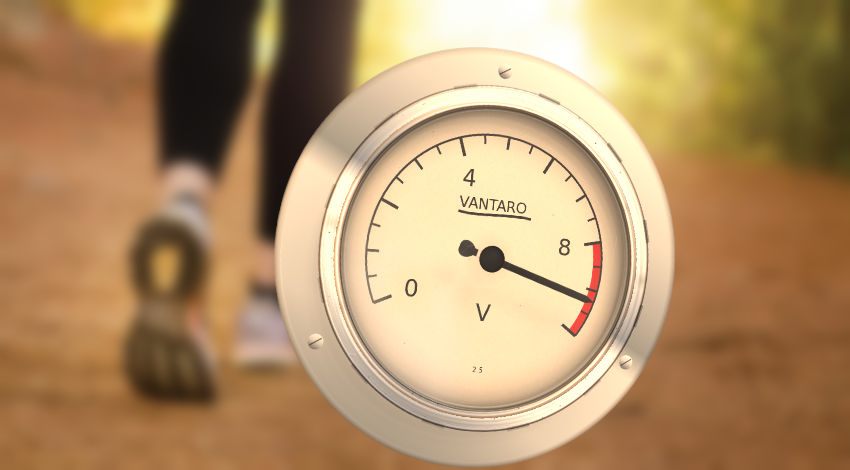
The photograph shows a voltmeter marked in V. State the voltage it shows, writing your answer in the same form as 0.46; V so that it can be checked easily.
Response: 9.25; V
